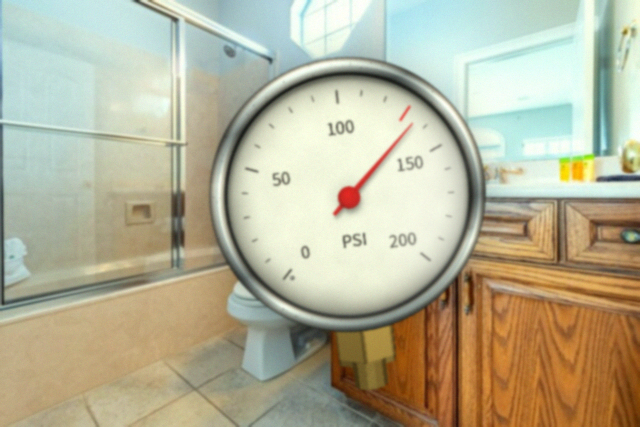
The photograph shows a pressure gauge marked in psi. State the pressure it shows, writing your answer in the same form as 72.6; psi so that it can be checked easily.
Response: 135; psi
